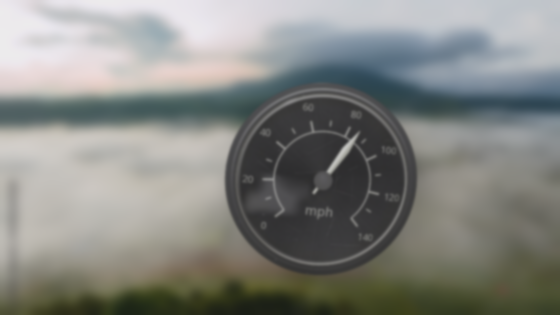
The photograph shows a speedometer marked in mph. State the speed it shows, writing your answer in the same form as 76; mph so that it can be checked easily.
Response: 85; mph
